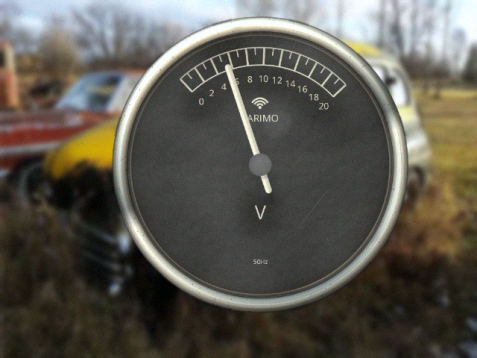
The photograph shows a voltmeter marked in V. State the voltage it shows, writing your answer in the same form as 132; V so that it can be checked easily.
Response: 5.5; V
